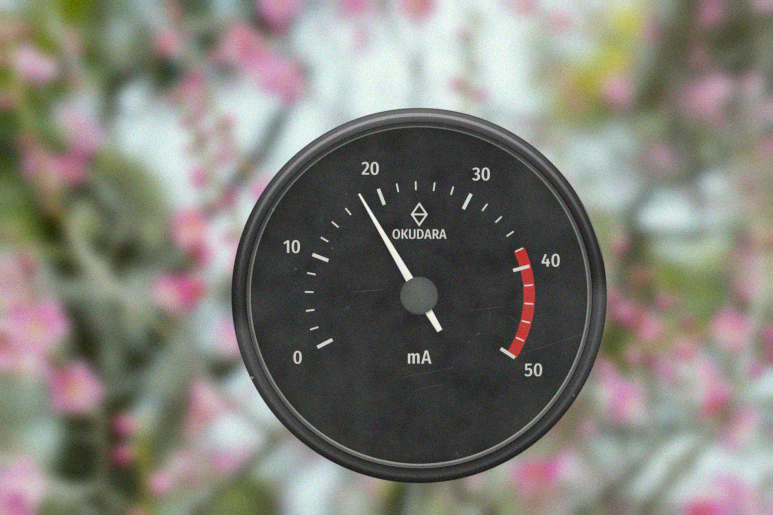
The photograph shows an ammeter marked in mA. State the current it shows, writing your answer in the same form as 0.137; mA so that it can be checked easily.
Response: 18; mA
